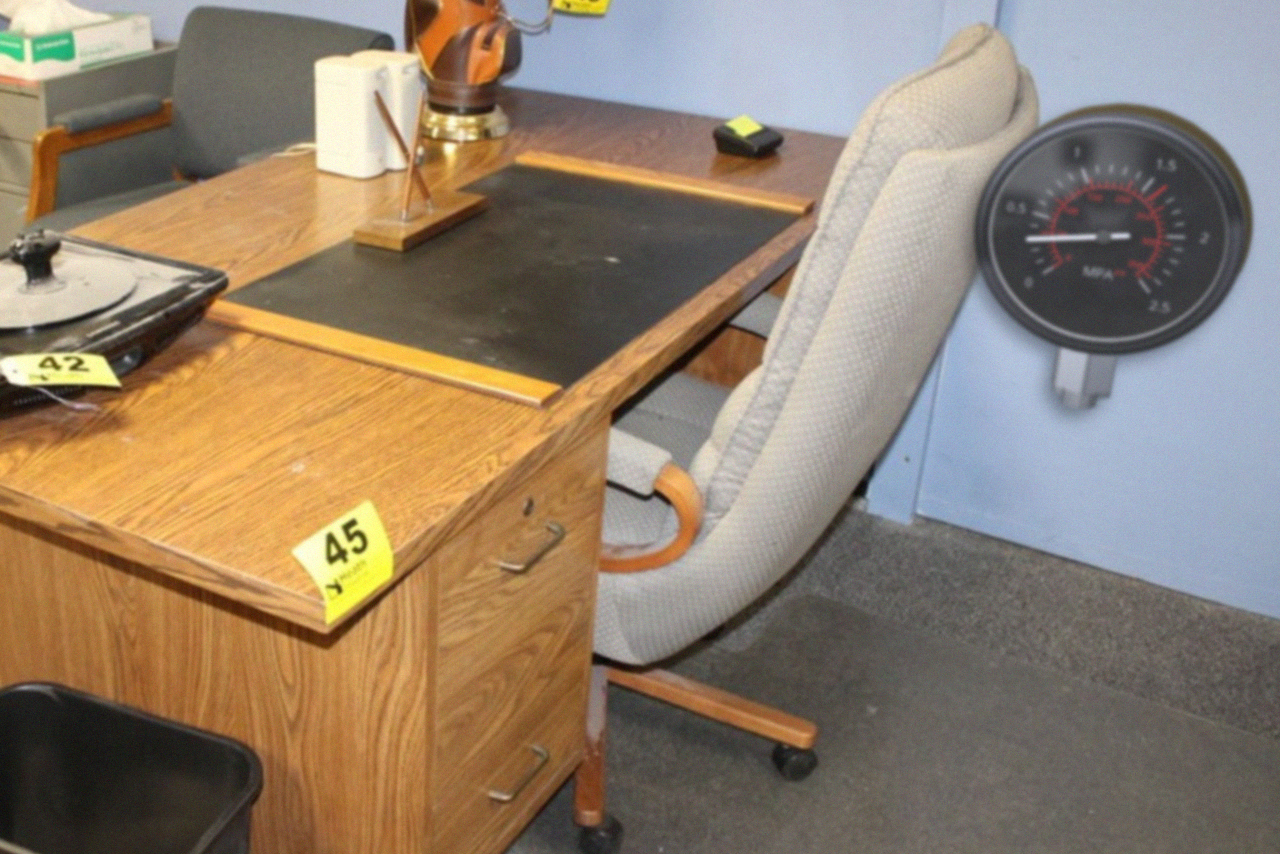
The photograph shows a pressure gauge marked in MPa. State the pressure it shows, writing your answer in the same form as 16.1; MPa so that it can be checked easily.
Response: 0.3; MPa
